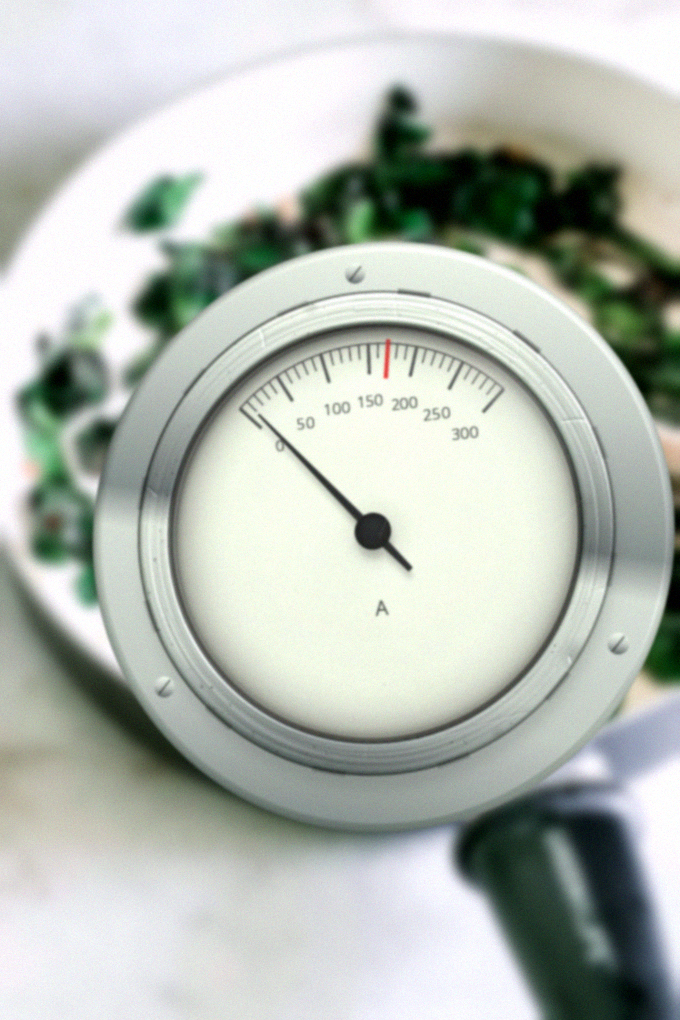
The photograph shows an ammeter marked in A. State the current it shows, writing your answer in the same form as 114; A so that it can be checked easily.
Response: 10; A
